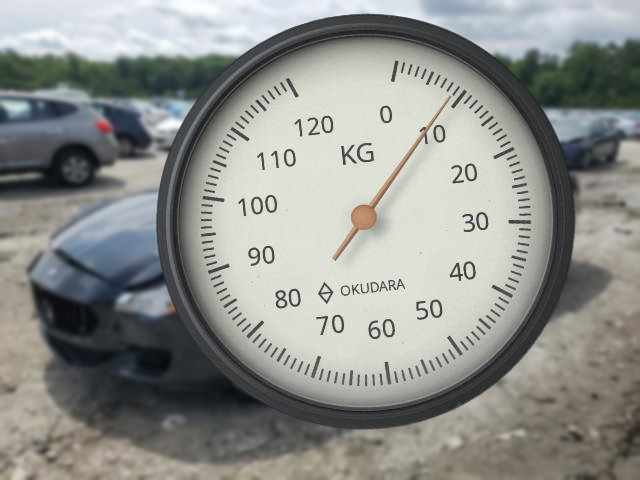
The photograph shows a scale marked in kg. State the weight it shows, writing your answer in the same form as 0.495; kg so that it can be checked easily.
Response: 9; kg
